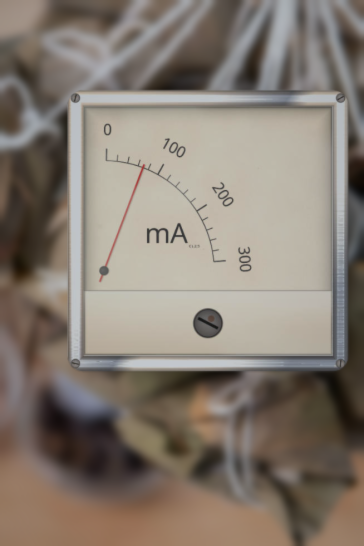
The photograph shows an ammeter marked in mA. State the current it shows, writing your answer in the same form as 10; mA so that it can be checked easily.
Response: 70; mA
